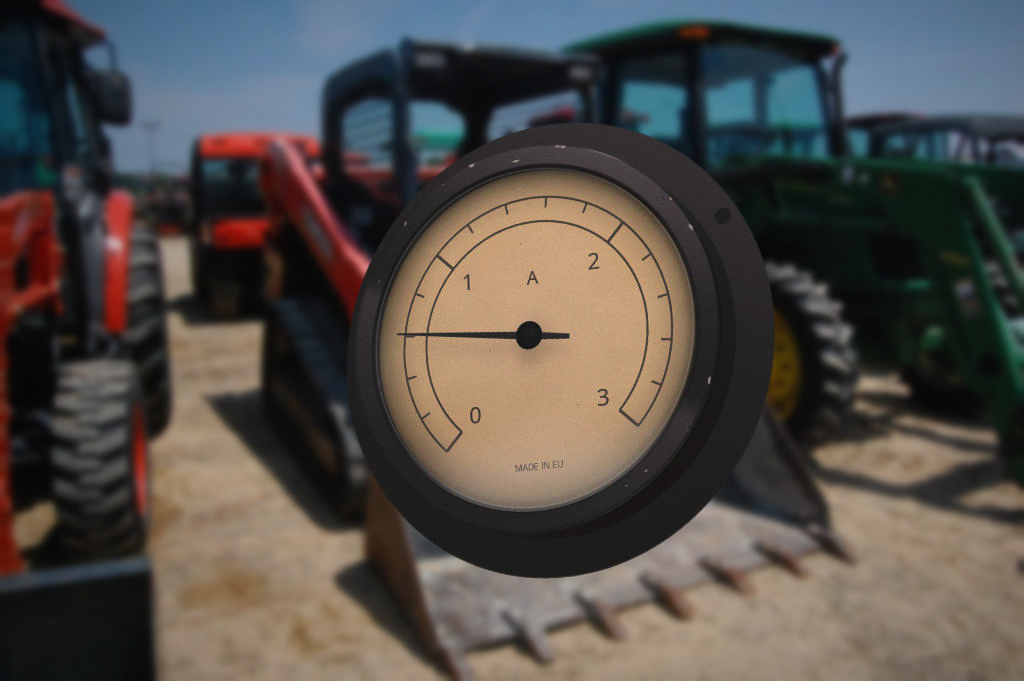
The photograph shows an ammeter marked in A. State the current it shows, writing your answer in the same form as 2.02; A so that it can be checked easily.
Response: 0.6; A
